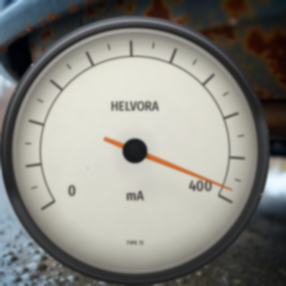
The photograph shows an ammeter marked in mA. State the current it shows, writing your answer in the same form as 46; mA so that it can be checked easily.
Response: 390; mA
